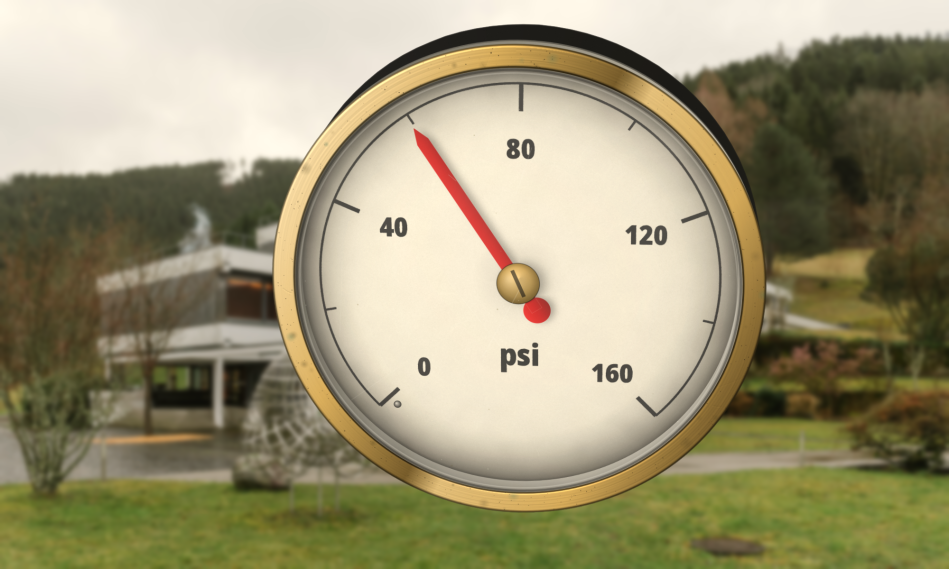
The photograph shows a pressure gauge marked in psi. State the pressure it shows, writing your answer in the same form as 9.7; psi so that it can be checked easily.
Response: 60; psi
